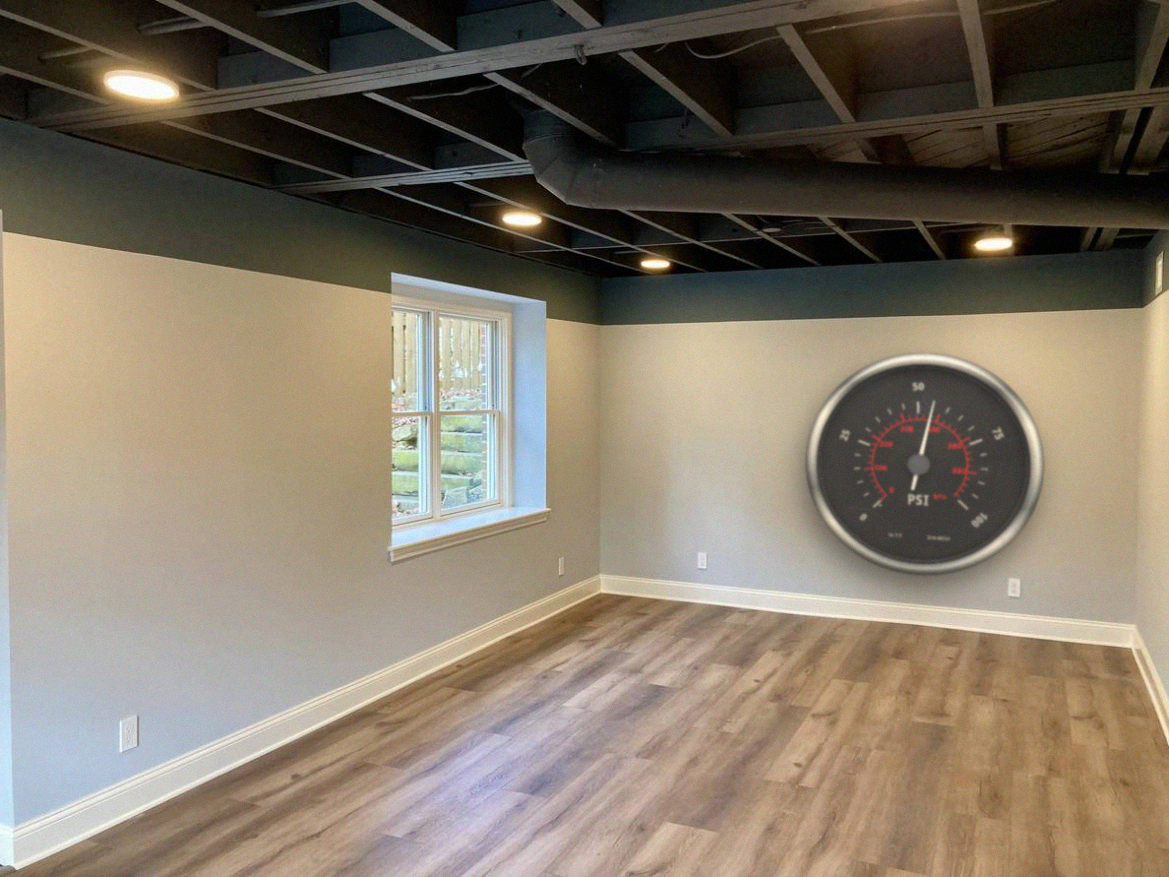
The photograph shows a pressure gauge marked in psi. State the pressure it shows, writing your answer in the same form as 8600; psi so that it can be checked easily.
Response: 55; psi
